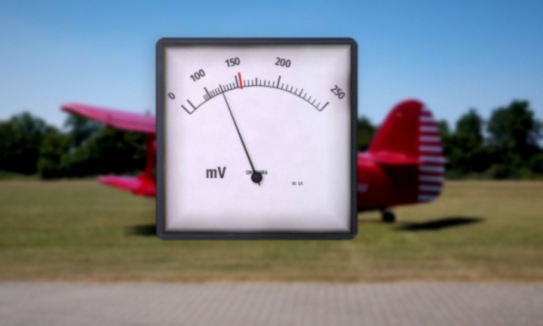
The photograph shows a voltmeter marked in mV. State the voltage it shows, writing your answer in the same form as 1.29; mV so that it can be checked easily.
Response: 125; mV
